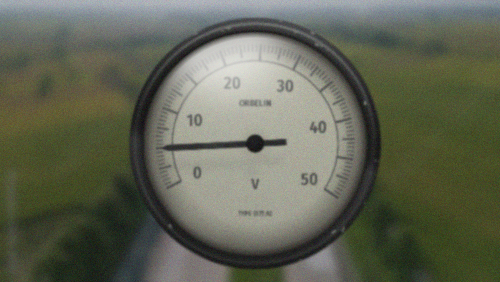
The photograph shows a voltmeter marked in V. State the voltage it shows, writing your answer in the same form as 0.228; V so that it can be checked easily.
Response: 5; V
